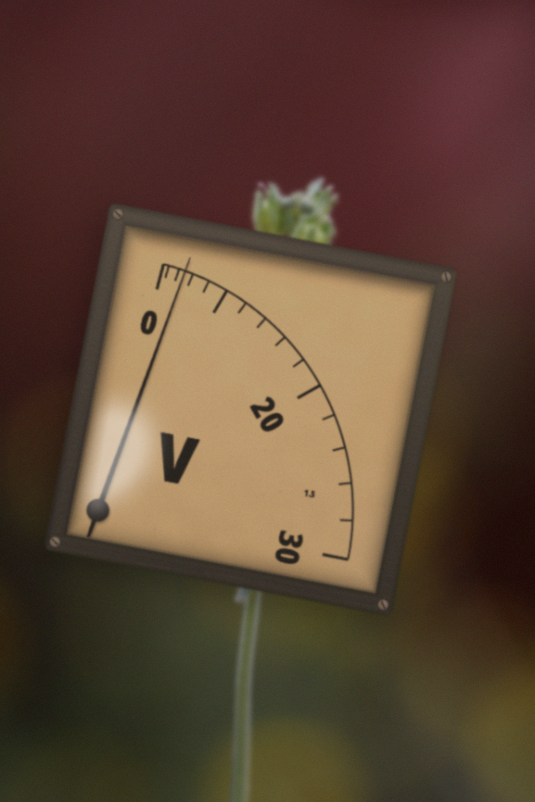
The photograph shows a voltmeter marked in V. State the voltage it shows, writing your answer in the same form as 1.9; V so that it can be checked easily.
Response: 5; V
